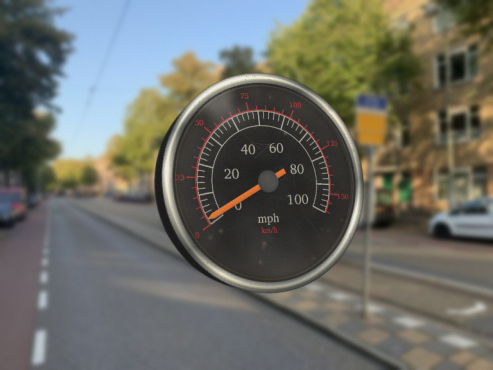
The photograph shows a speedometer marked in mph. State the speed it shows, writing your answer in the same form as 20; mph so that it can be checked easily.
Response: 2; mph
